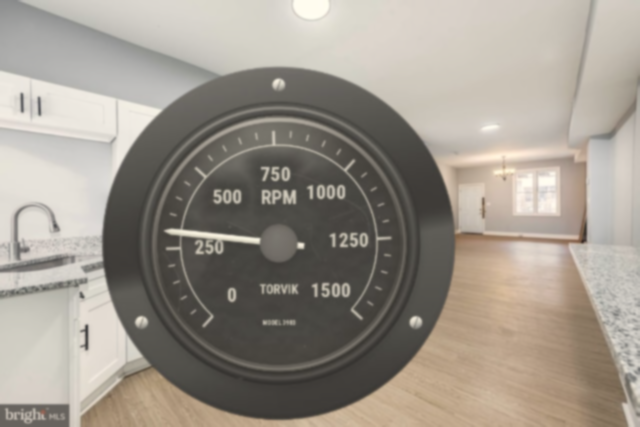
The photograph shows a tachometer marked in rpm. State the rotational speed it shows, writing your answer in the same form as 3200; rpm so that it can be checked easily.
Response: 300; rpm
